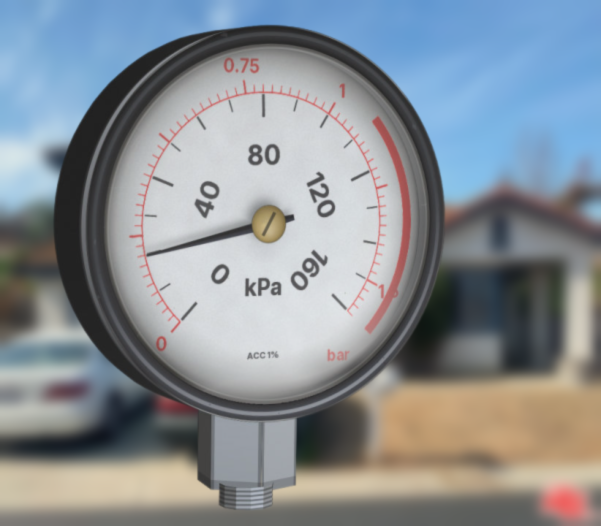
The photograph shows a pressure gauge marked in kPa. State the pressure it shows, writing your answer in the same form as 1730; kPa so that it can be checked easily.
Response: 20; kPa
